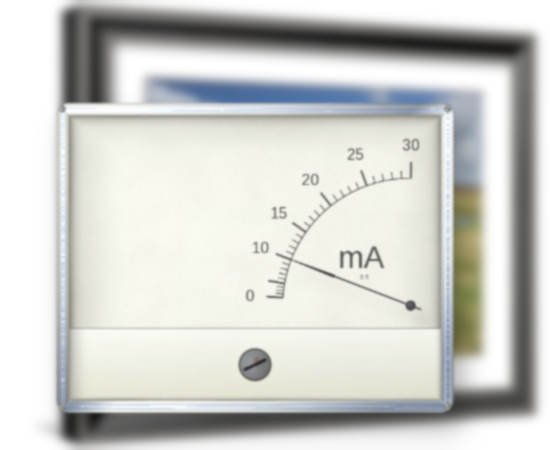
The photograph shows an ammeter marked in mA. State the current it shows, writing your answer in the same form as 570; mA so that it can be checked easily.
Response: 10; mA
